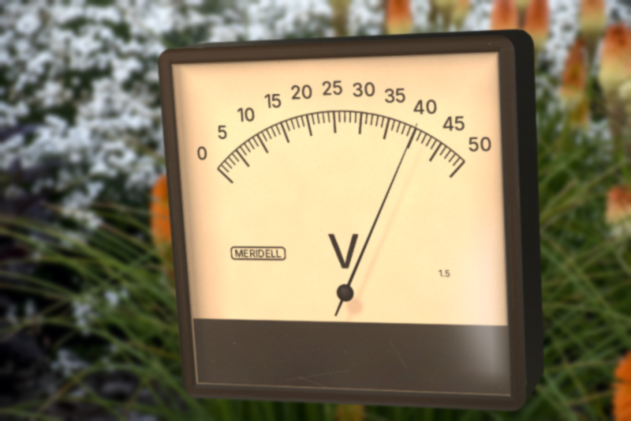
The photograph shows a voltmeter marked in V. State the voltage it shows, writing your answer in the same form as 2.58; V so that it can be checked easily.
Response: 40; V
